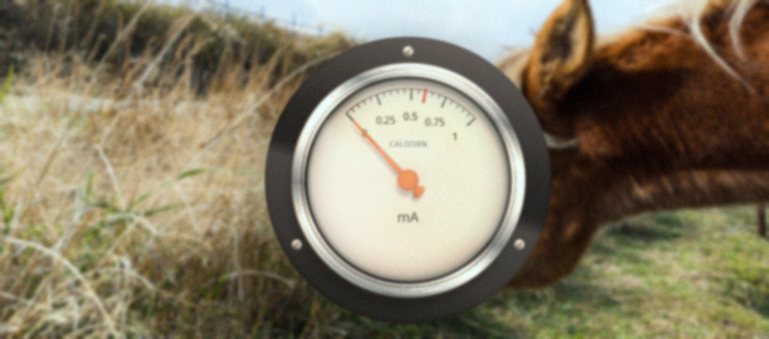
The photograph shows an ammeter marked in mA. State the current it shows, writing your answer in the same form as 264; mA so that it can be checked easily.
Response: 0; mA
